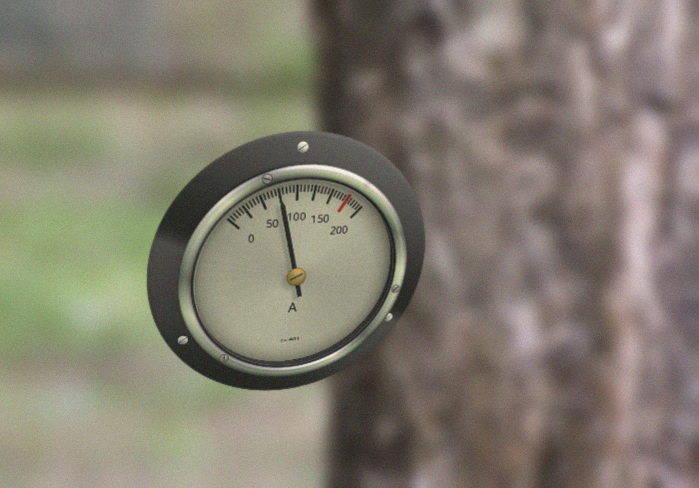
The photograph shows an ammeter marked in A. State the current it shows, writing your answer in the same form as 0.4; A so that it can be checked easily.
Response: 75; A
